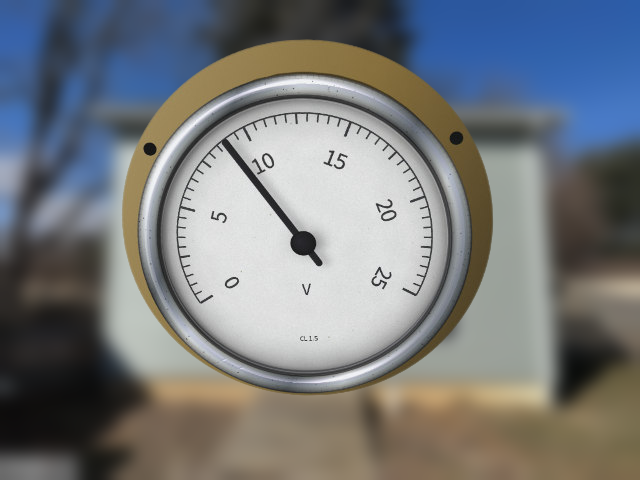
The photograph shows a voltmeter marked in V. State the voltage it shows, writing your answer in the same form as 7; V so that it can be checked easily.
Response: 9; V
